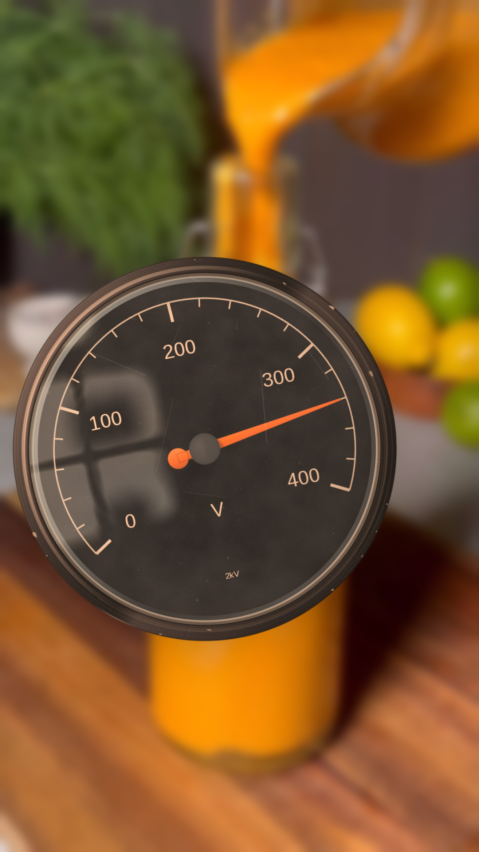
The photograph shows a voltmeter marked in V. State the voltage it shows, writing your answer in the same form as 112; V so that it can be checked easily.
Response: 340; V
